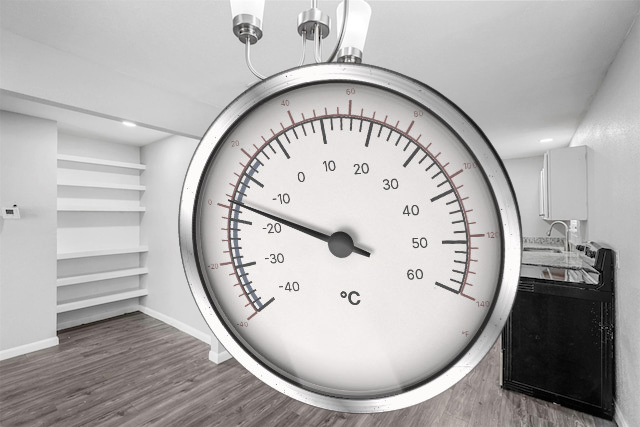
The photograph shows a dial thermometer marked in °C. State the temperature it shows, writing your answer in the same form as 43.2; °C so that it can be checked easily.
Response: -16; °C
